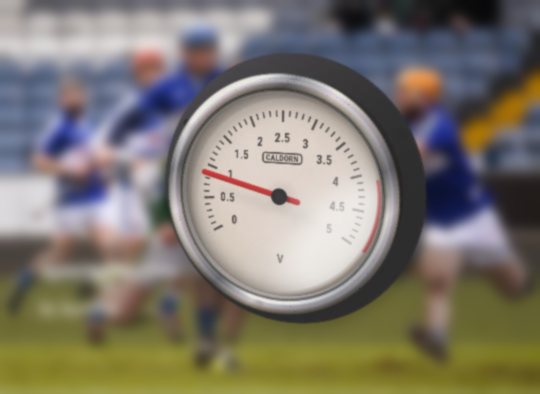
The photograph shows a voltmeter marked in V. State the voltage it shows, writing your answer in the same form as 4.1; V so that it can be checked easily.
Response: 0.9; V
